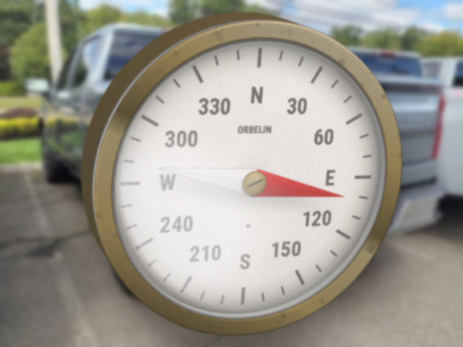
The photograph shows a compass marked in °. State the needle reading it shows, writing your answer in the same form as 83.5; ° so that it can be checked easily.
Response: 100; °
